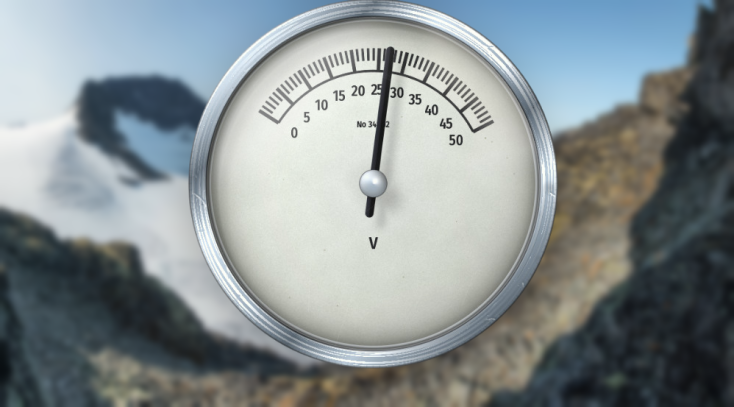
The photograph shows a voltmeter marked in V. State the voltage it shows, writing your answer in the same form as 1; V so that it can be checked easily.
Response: 27; V
